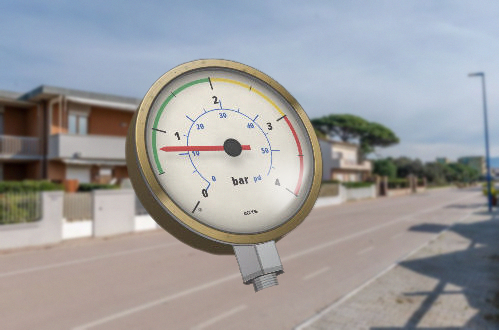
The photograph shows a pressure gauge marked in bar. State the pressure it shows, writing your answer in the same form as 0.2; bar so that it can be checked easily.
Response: 0.75; bar
